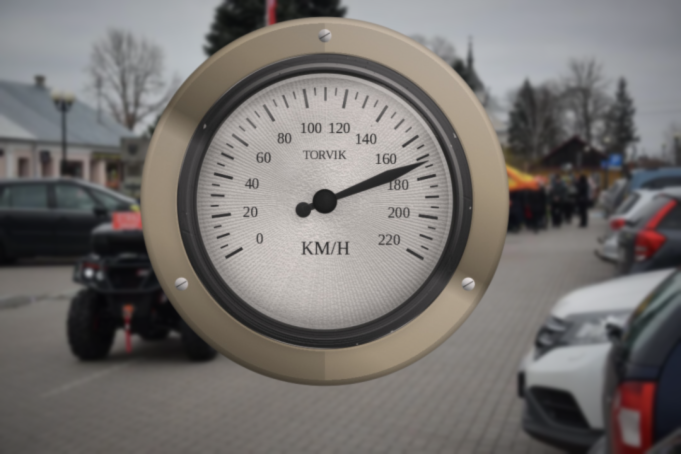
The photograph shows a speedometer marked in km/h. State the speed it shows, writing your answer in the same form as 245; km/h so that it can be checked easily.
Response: 172.5; km/h
